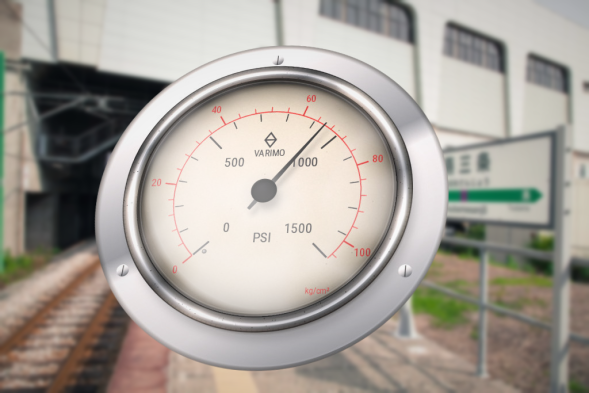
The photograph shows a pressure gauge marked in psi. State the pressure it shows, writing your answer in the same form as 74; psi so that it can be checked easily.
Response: 950; psi
